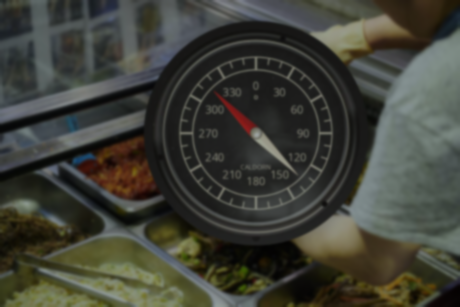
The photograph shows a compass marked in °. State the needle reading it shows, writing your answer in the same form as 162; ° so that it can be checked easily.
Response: 315; °
